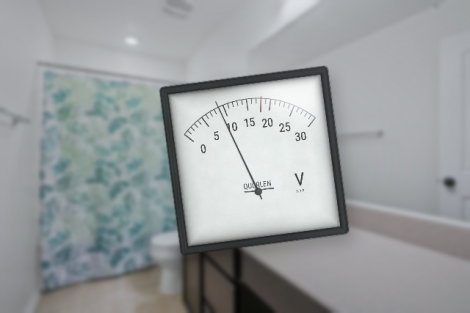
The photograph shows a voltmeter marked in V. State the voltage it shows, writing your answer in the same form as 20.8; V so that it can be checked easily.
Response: 9; V
